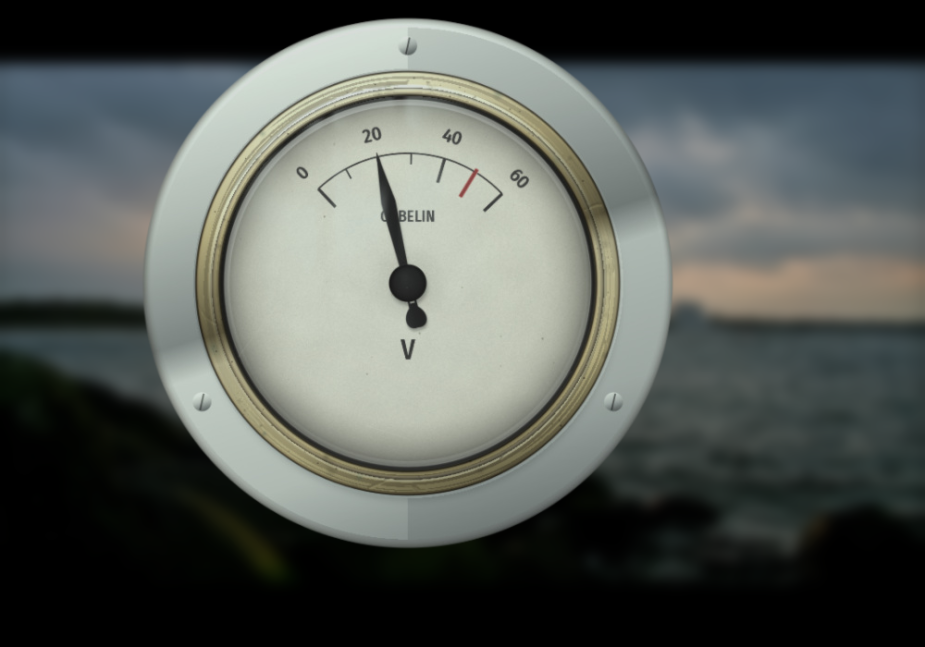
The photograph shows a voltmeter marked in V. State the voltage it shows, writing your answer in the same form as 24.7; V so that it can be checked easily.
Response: 20; V
